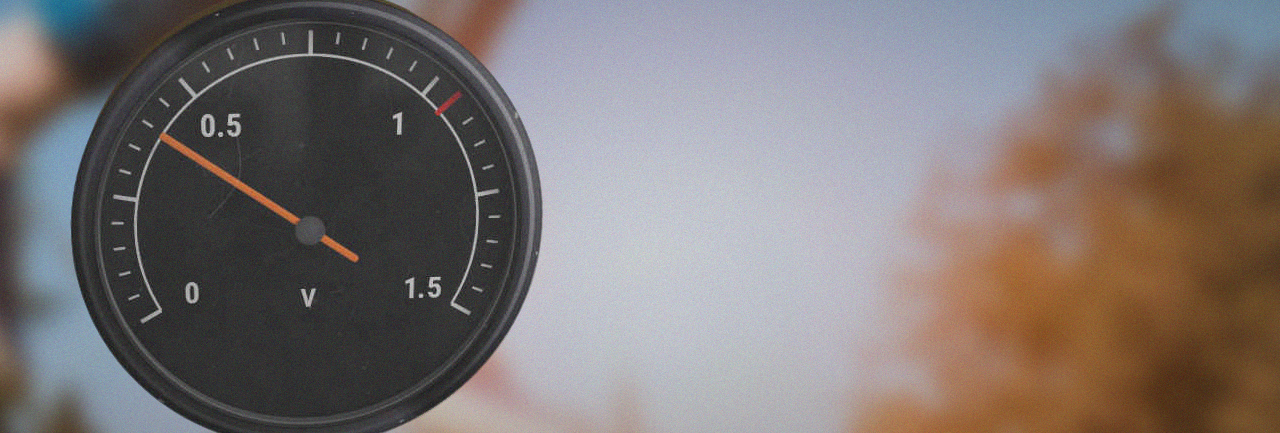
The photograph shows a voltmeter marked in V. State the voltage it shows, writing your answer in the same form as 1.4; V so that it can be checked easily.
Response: 0.4; V
